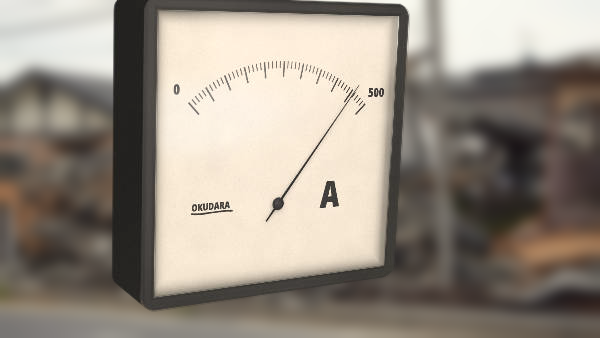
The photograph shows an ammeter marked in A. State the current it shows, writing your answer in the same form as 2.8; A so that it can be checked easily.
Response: 450; A
